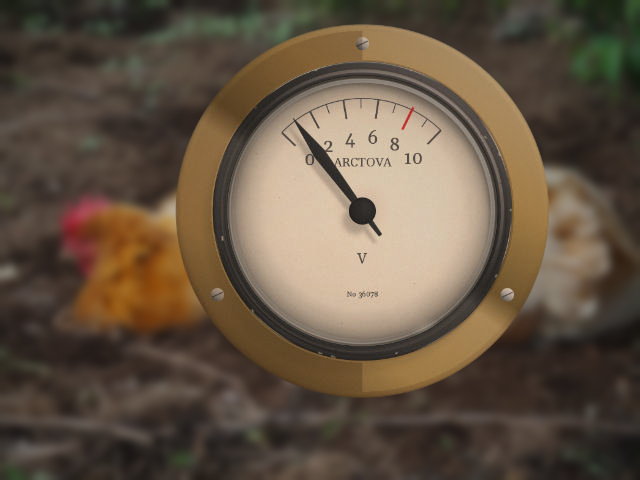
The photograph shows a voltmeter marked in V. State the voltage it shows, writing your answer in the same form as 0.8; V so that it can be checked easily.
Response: 1; V
